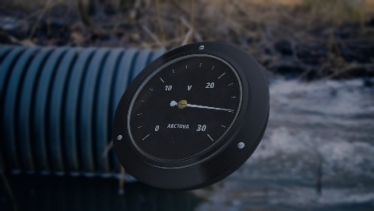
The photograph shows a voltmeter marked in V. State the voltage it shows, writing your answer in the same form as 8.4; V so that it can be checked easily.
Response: 26; V
